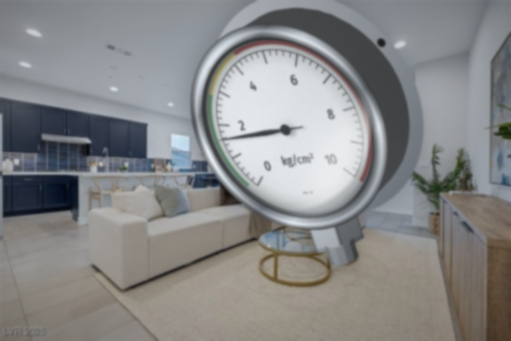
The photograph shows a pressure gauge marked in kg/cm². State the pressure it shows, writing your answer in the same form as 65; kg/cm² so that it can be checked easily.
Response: 1.6; kg/cm²
